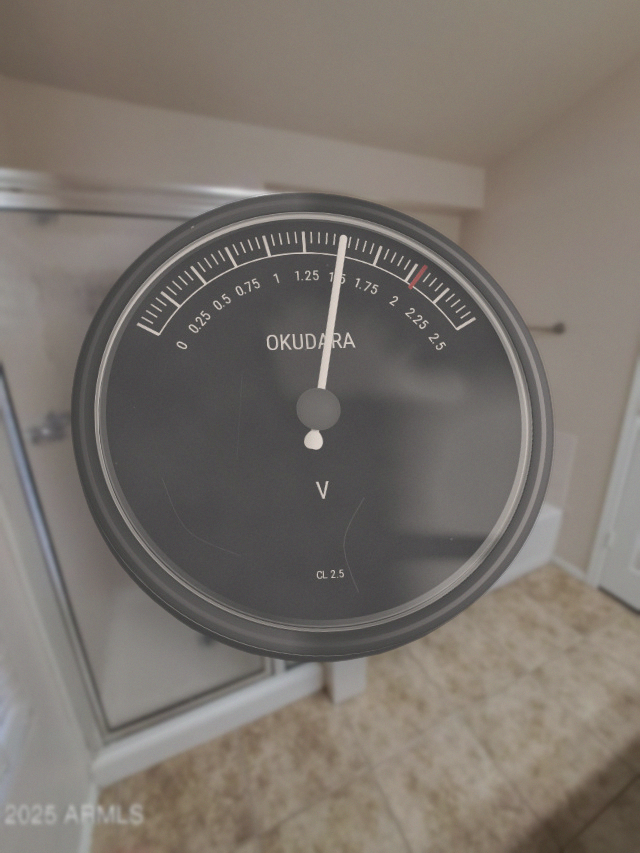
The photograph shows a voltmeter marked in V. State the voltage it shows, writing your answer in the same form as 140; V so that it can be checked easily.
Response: 1.5; V
